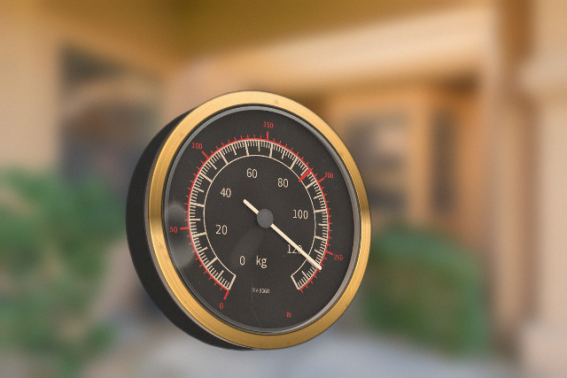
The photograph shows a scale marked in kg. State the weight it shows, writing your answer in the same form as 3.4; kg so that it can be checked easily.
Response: 120; kg
